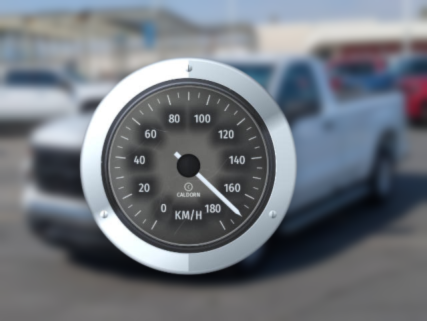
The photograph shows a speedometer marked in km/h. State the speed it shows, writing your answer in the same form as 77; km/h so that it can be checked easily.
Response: 170; km/h
